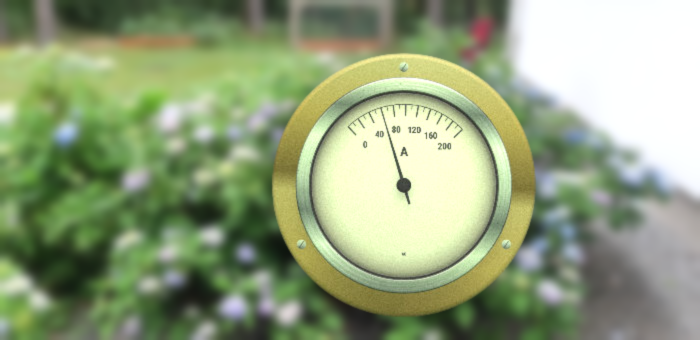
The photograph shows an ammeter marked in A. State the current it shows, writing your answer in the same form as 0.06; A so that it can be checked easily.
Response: 60; A
